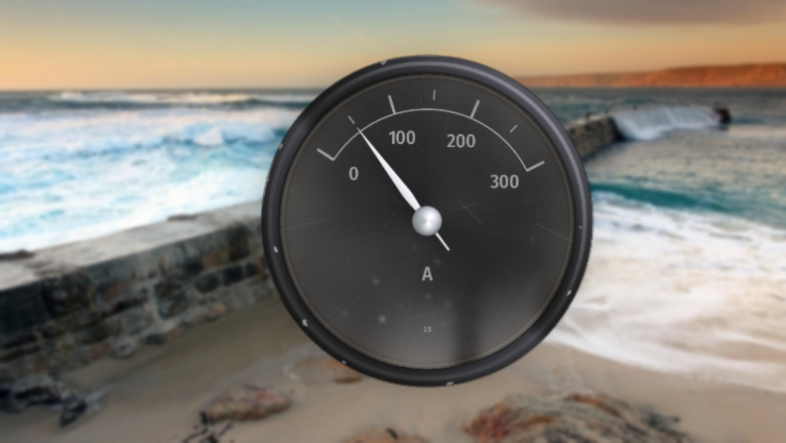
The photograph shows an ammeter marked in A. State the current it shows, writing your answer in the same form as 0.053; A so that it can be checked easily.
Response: 50; A
